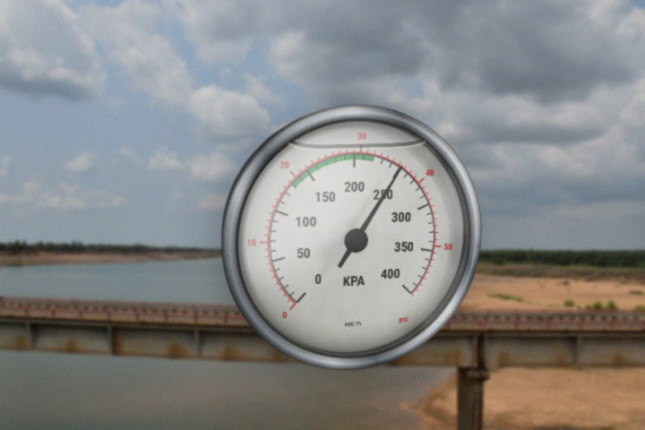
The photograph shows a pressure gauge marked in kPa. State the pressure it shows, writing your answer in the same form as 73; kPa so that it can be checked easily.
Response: 250; kPa
